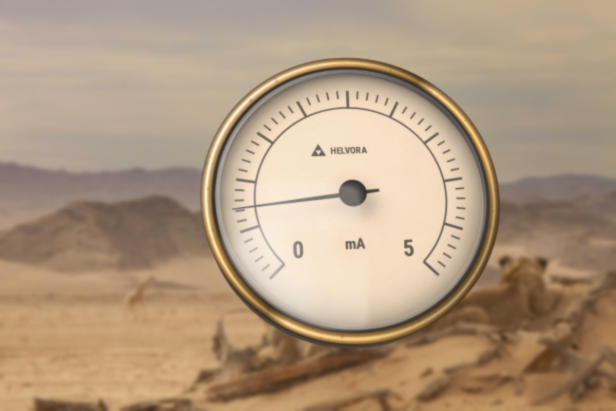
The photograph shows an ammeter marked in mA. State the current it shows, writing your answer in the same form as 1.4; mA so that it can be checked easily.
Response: 0.7; mA
